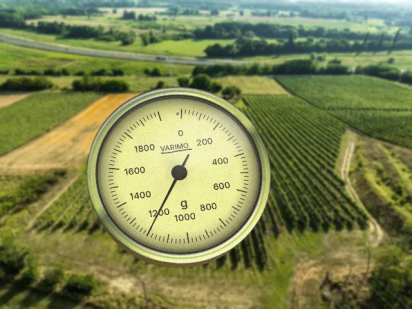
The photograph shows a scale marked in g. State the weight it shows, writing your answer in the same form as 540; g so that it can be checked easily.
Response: 1200; g
